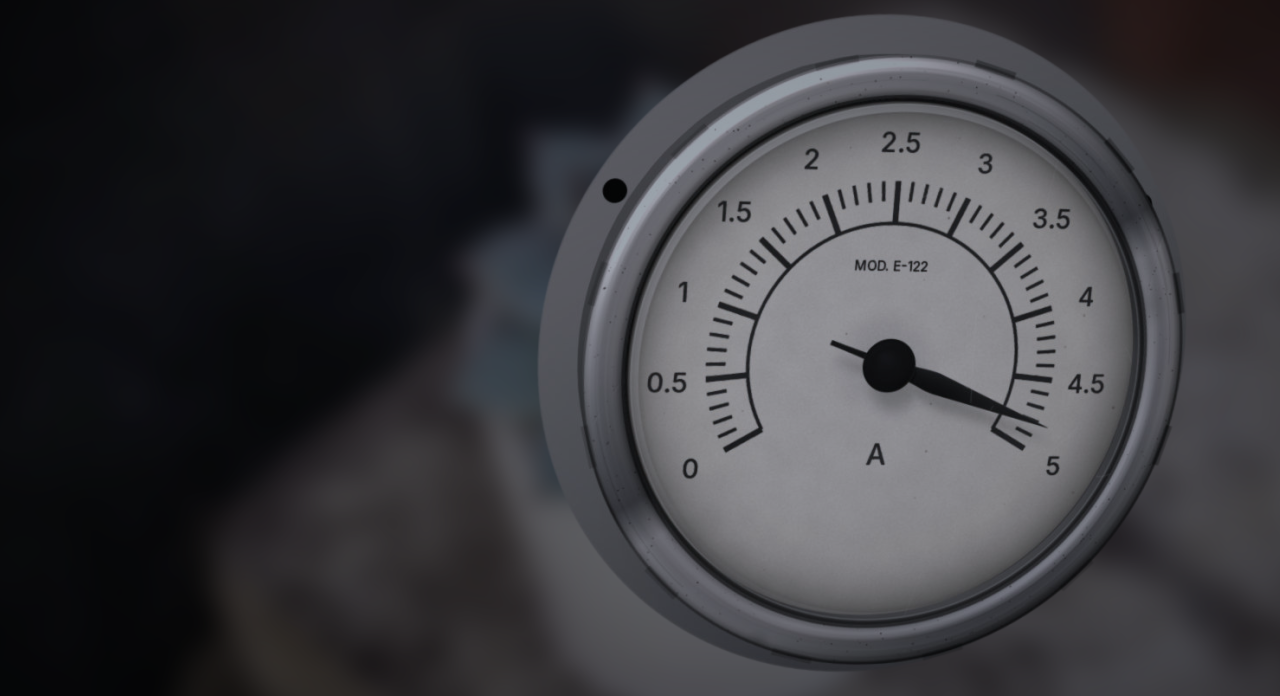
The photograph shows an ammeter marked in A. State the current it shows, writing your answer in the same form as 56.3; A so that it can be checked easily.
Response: 4.8; A
